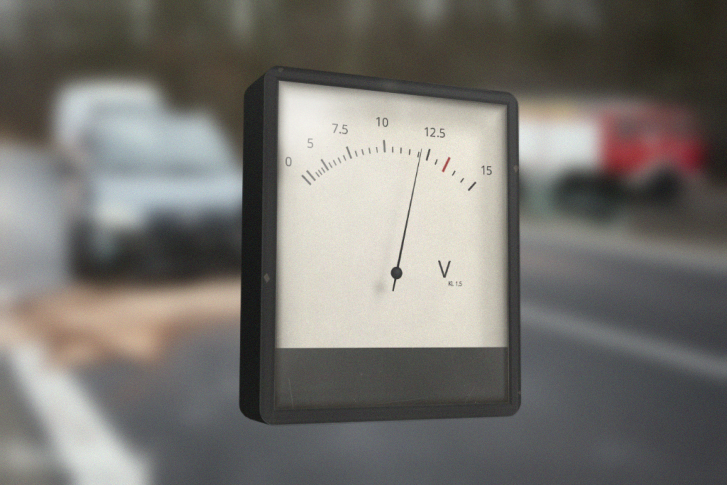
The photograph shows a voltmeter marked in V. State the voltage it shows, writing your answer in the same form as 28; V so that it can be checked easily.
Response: 12; V
